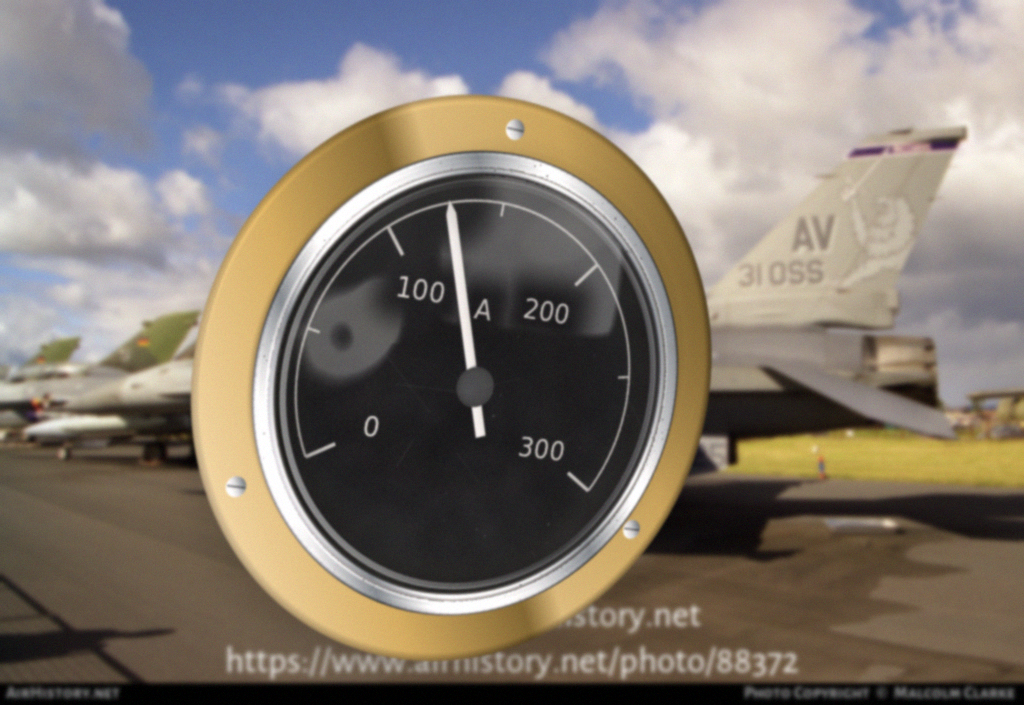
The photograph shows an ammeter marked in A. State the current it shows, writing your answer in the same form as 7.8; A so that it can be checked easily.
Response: 125; A
